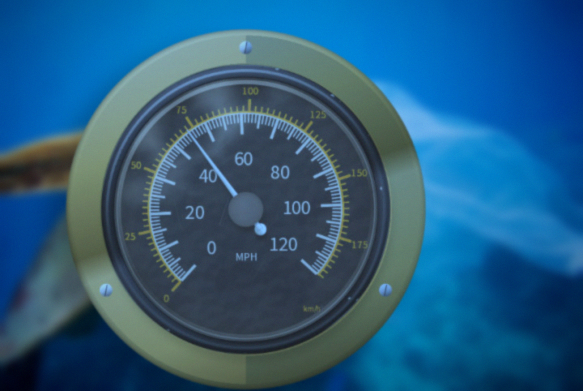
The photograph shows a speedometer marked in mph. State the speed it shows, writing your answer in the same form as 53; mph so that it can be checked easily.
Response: 45; mph
